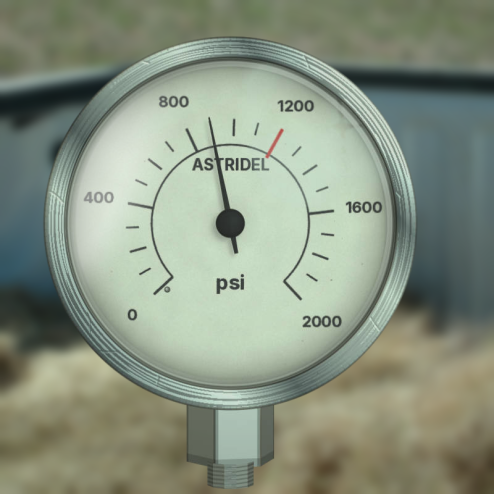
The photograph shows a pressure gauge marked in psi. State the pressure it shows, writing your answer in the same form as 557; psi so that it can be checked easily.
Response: 900; psi
